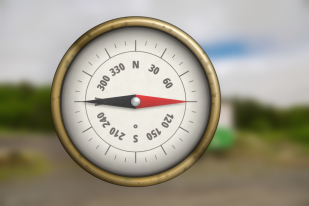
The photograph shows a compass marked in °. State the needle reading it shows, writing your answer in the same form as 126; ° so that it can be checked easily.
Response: 90; °
